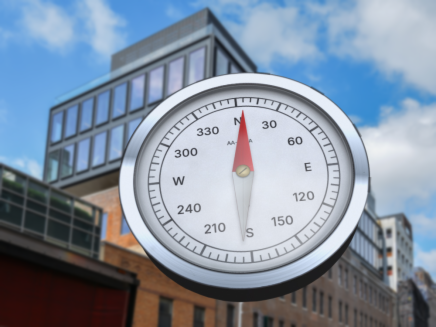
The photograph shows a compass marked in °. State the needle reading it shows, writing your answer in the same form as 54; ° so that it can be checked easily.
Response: 5; °
